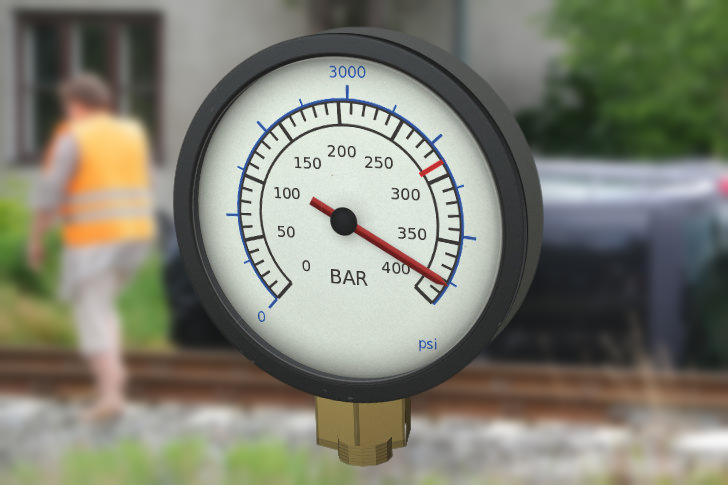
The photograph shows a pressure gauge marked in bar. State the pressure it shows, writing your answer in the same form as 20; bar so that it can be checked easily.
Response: 380; bar
